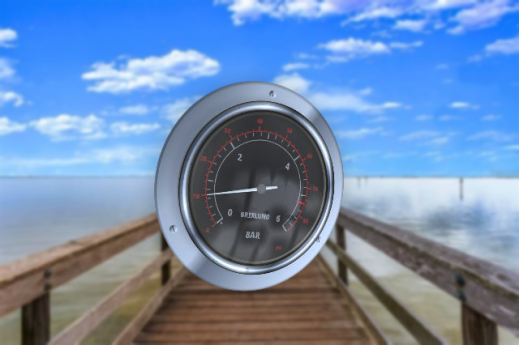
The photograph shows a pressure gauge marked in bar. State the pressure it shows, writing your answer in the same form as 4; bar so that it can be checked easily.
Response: 0.7; bar
